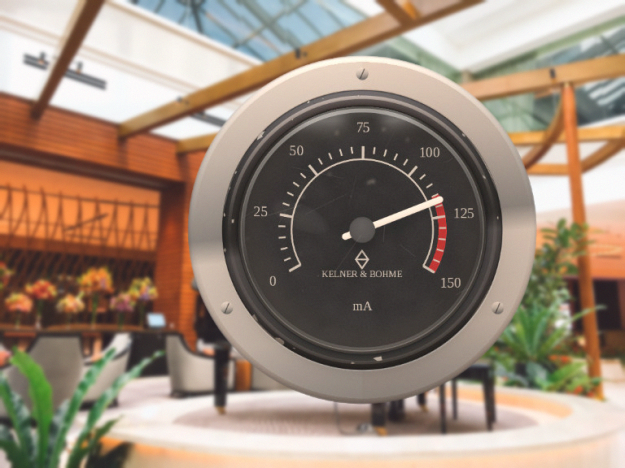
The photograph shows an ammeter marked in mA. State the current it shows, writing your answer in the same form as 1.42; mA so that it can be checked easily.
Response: 117.5; mA
